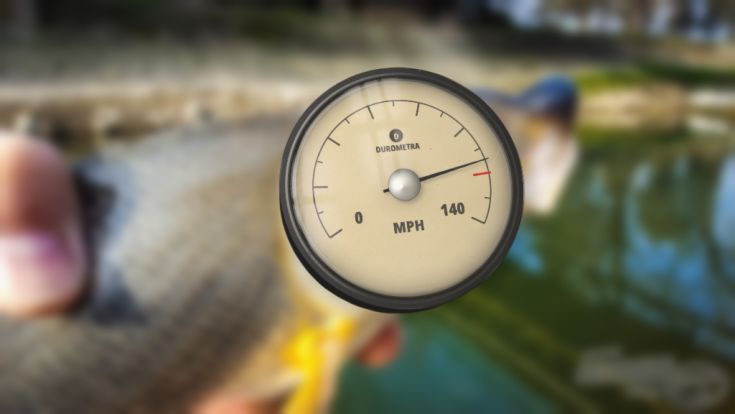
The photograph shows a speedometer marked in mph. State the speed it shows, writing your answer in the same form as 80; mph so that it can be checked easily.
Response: 115; mph
